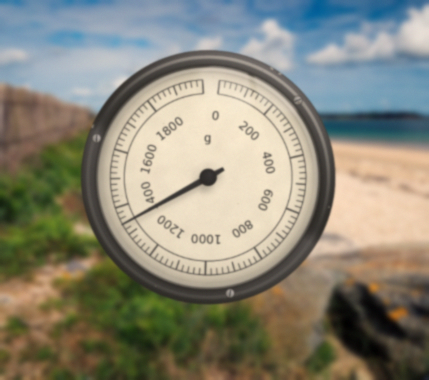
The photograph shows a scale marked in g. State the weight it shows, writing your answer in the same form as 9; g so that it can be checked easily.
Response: 1340; g
